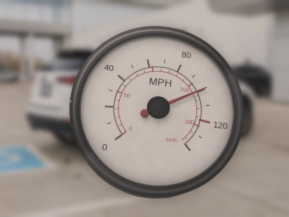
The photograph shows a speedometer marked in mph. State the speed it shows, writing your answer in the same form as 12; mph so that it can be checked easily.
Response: 100; mph
